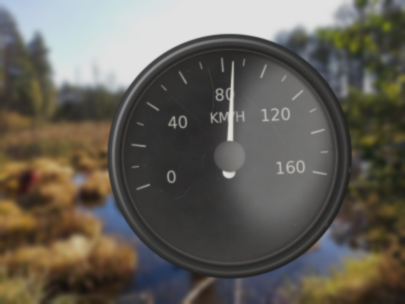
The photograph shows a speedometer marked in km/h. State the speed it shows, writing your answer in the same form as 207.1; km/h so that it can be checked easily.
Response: 85; km/h
